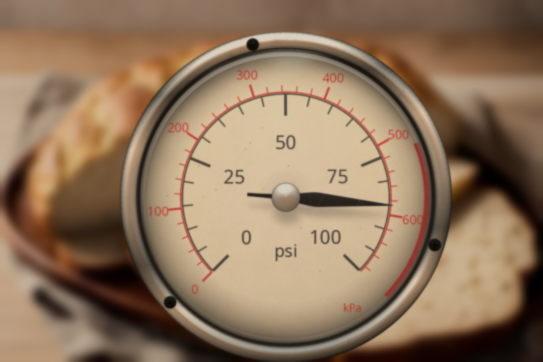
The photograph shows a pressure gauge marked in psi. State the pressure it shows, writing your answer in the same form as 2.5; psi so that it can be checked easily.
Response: 85; psi
